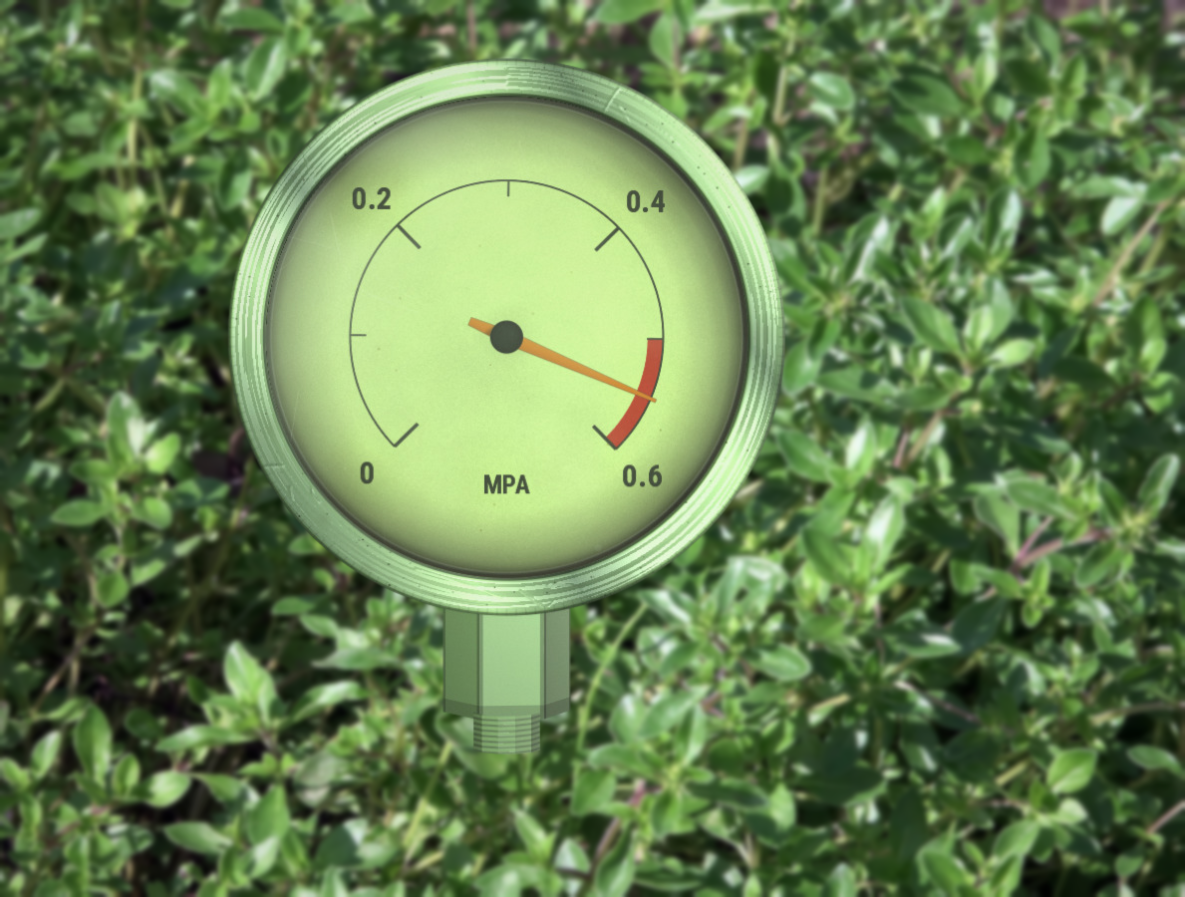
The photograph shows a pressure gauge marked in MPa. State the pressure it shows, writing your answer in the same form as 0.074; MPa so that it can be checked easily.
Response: 0.55; MPa
